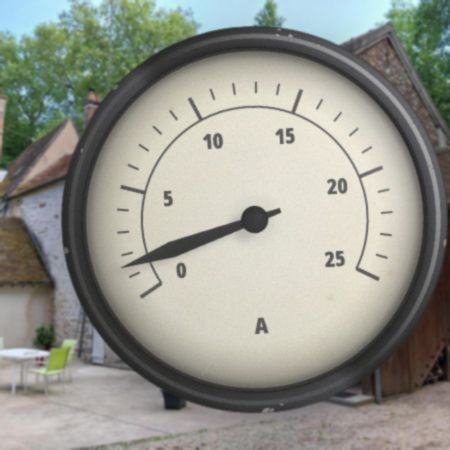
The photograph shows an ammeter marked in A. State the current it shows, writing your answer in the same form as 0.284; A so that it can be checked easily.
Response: 1.5; A
